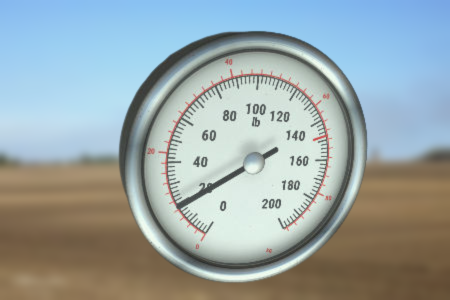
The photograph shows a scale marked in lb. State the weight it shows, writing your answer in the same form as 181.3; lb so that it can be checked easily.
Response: 20; lb
